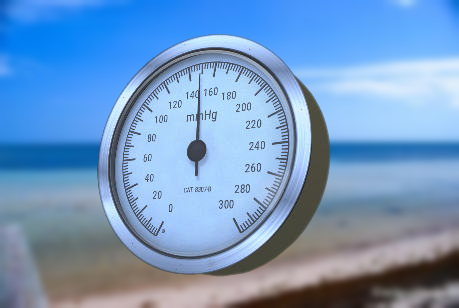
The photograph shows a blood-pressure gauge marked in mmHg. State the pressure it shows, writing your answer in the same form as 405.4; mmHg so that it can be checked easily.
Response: 150; mmHg
